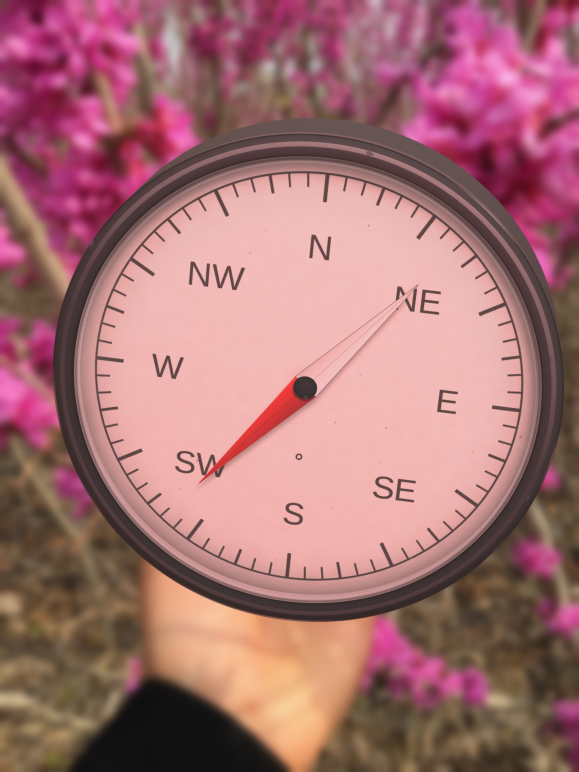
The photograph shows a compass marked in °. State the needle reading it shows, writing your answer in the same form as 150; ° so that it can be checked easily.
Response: 220; °
